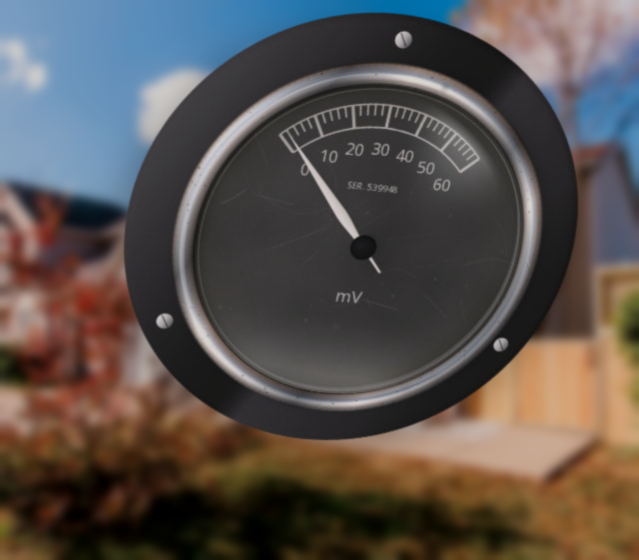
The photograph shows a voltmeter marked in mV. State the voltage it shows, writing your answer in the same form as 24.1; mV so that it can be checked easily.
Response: 2; mV
